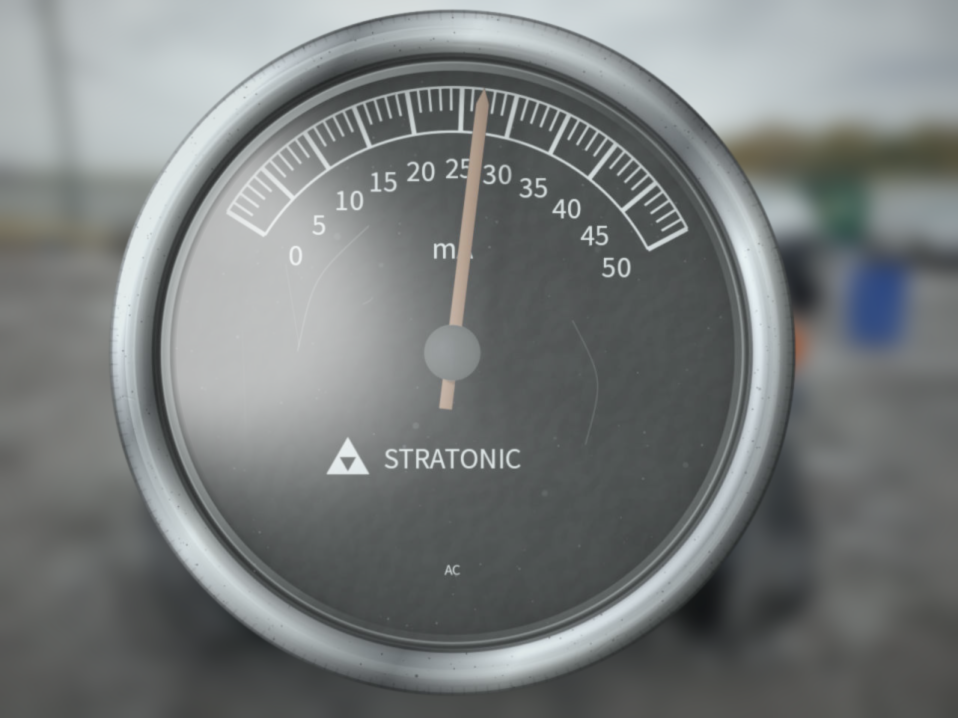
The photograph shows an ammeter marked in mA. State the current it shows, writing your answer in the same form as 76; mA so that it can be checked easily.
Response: 27; mA
